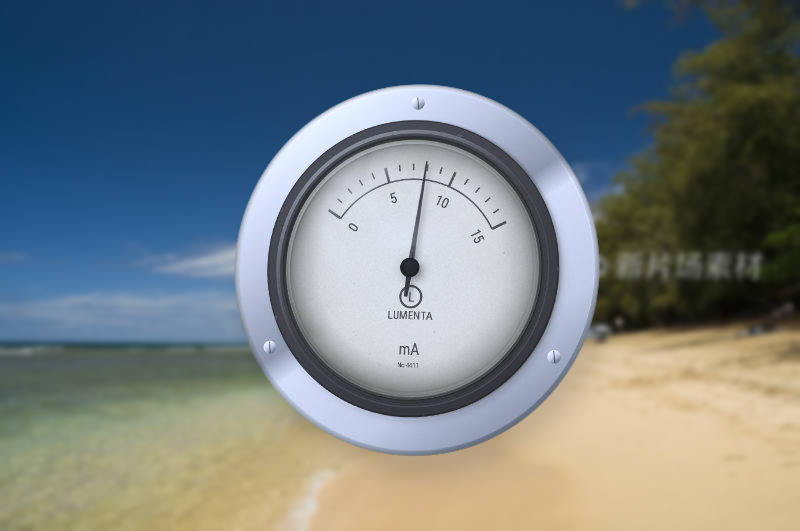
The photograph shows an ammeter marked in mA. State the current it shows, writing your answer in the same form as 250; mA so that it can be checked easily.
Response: 8; mA
